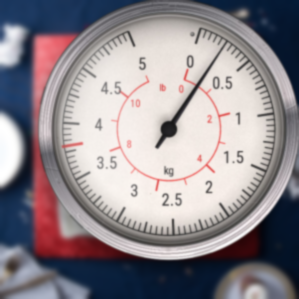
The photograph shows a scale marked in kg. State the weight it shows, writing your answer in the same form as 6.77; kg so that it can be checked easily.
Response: 0.25; kg
